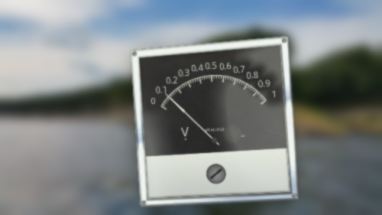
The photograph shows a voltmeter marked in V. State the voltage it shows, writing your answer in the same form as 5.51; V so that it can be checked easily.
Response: 0.1; V
